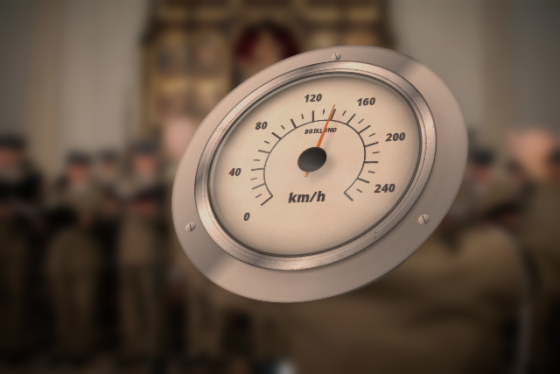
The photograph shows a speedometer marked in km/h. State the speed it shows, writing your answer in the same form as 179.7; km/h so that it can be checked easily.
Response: 140; km/h
